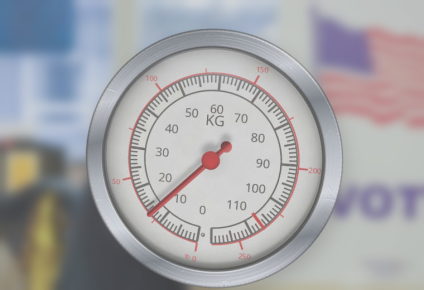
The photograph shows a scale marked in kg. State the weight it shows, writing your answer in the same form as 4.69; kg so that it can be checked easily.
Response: 13; kg
